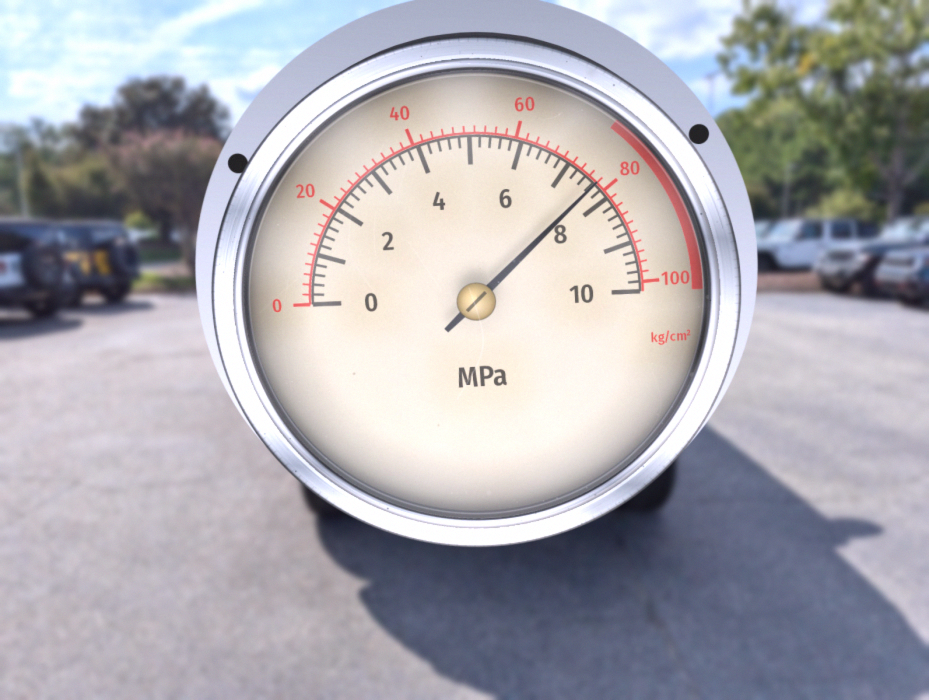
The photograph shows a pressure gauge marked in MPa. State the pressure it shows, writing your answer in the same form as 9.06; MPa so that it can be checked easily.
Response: 7.6; MPa
